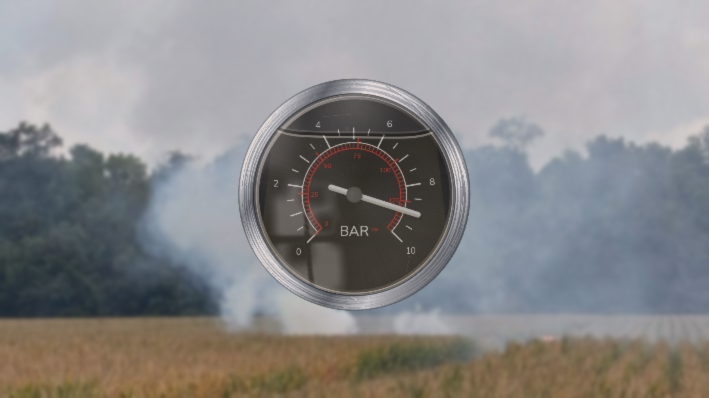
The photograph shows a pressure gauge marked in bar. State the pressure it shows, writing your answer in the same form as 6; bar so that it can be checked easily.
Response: 9; bar
